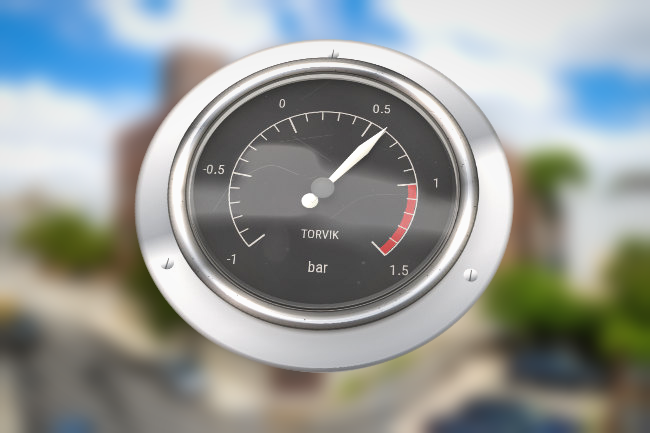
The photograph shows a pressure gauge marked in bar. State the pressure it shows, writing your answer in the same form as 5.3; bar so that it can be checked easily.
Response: 0.6; bar
